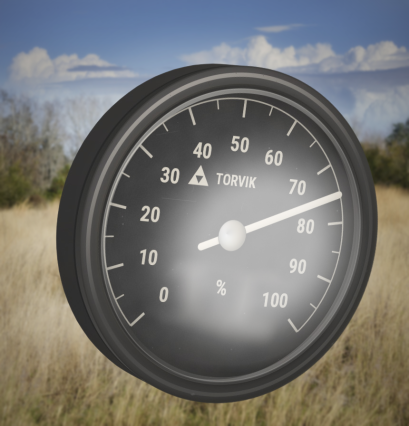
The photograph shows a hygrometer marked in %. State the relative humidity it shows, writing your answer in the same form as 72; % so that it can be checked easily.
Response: 75; %
